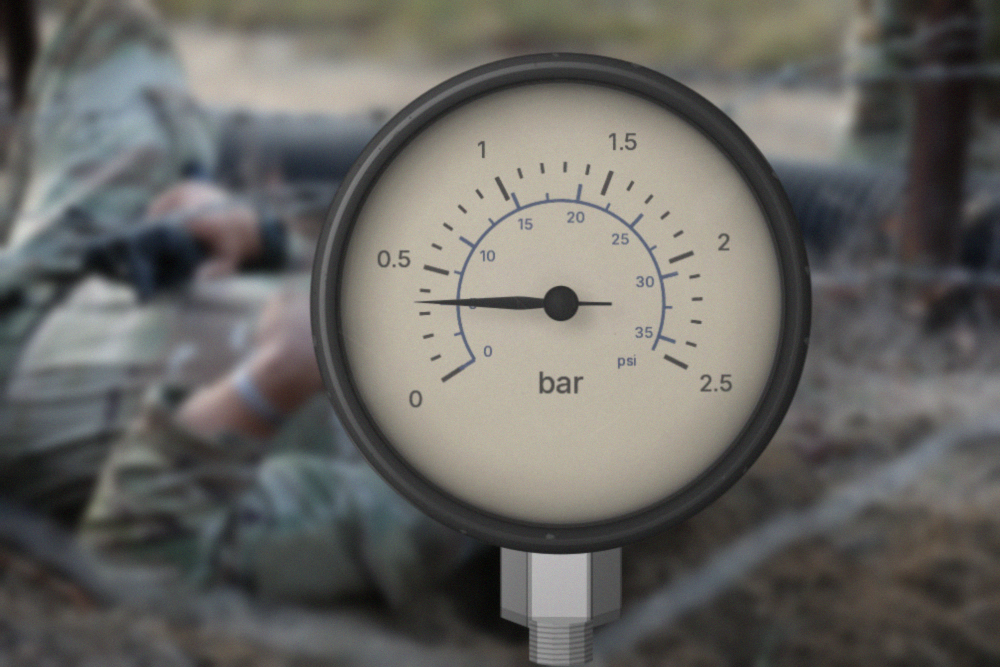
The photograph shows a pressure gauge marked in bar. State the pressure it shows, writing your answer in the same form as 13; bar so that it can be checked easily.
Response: 0.35; bar
